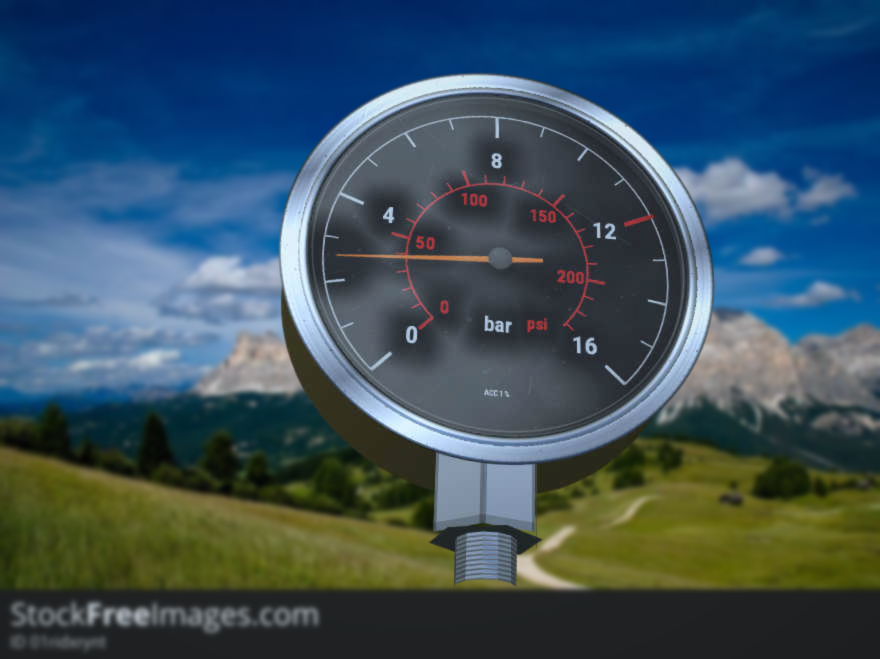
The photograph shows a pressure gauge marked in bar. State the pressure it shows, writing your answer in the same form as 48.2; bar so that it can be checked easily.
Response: 2.5; bar
